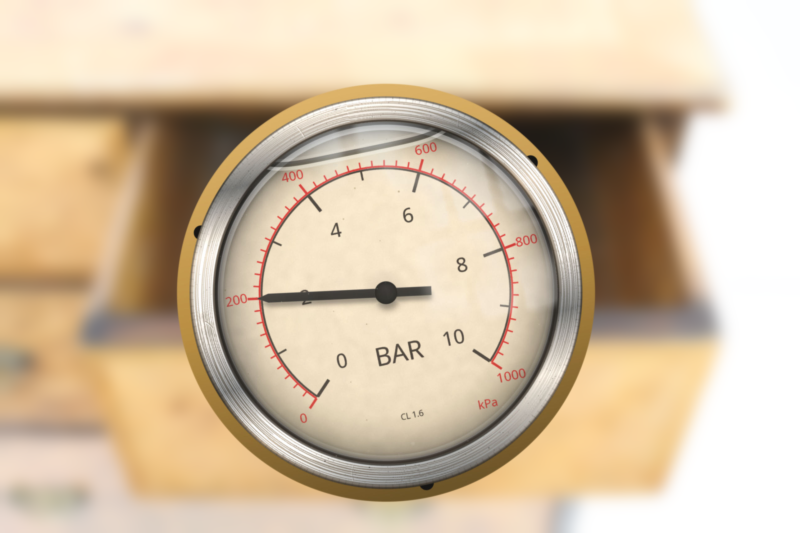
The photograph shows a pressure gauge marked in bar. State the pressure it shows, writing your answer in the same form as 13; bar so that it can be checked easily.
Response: 2; bar
